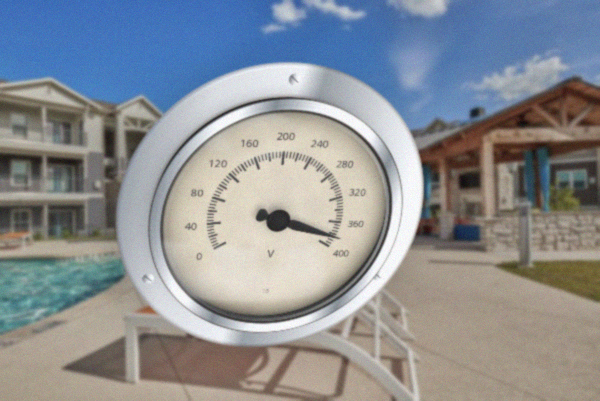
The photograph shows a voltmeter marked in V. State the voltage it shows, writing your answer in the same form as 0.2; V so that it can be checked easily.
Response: 380; V
